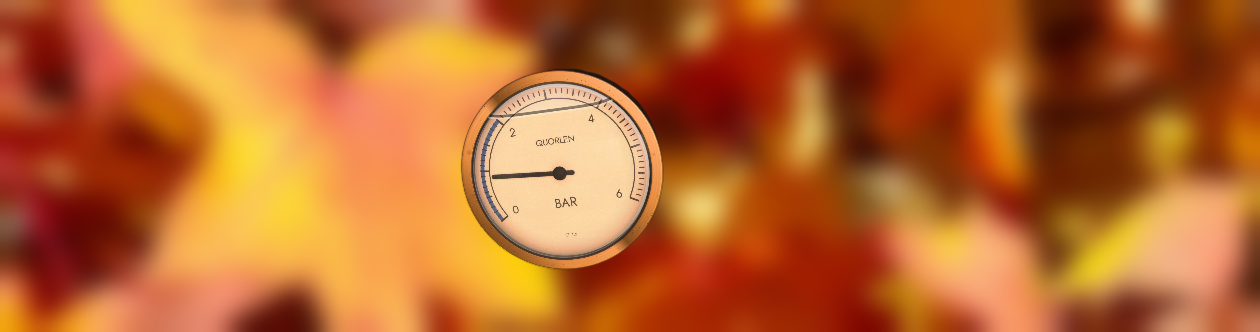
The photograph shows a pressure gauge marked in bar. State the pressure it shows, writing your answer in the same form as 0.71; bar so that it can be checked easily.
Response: 0.9; bar
